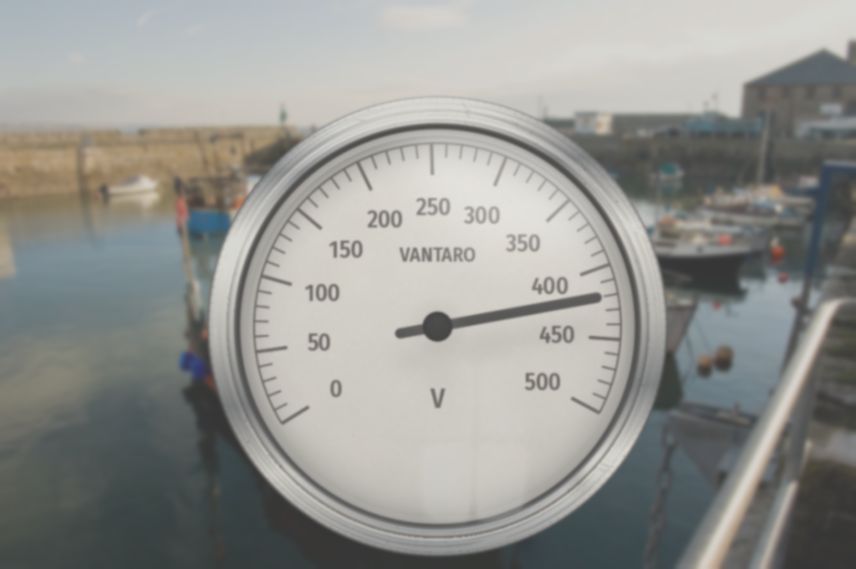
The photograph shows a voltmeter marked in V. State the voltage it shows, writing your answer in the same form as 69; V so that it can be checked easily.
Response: 420; V
